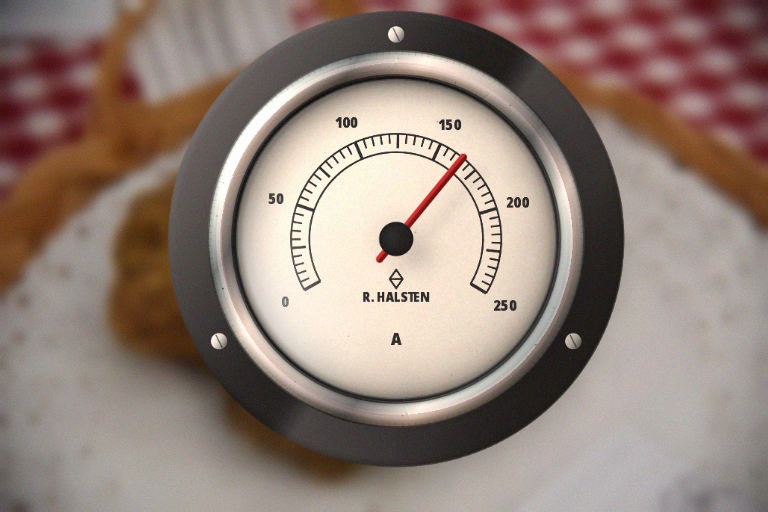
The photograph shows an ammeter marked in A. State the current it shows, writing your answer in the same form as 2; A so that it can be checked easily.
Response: 165; A
